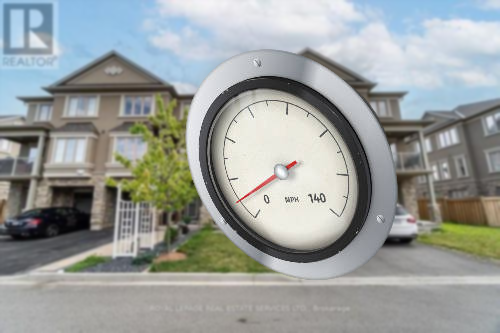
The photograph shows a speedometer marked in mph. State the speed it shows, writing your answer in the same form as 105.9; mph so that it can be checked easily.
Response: 10; mph
